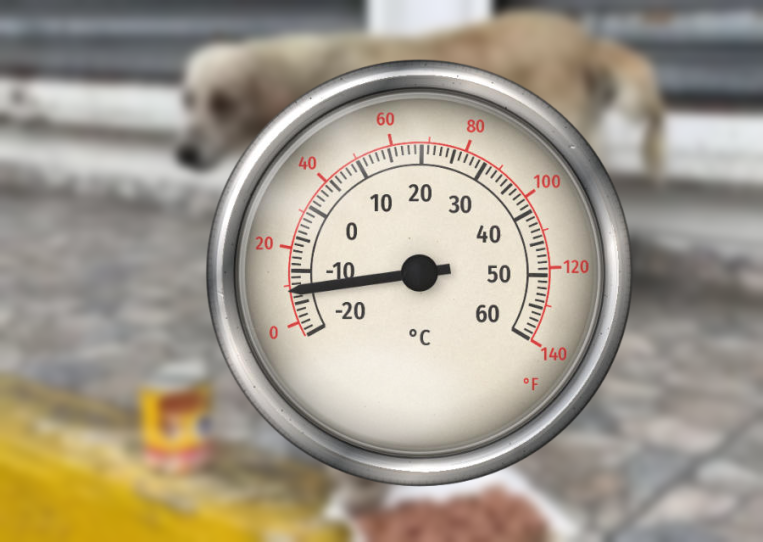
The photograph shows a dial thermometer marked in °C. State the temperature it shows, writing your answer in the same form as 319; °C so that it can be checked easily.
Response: -13; °C
